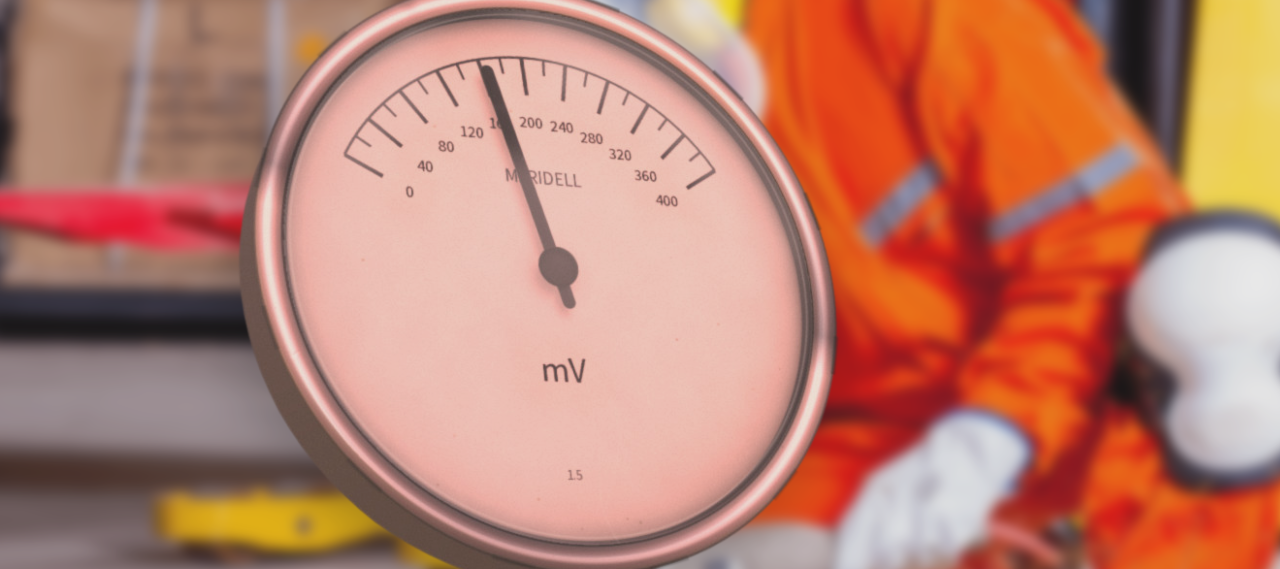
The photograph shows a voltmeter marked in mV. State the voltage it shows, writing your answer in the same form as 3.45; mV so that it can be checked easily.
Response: 160; mV
